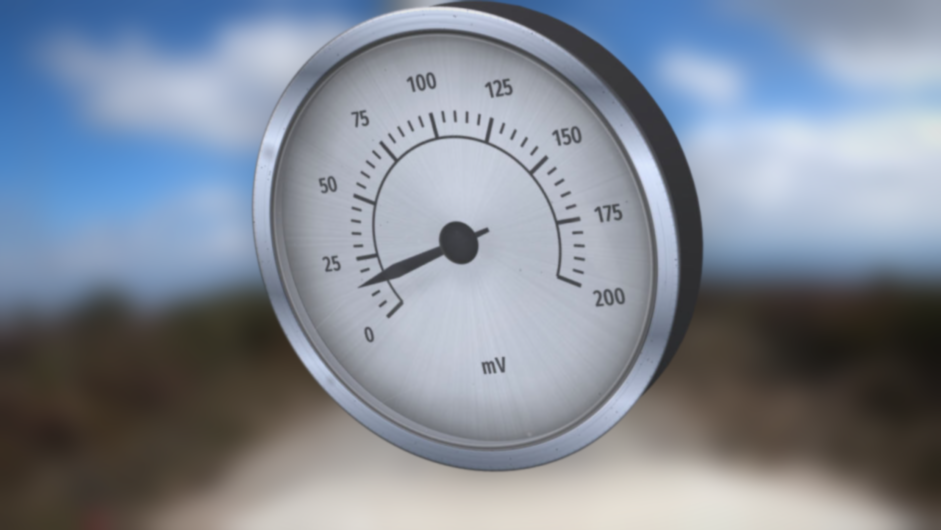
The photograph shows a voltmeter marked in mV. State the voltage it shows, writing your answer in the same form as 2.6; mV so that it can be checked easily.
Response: 15; mV
